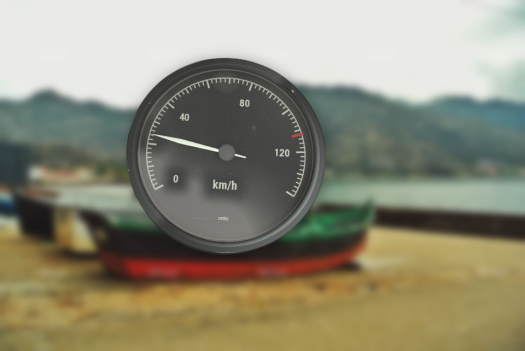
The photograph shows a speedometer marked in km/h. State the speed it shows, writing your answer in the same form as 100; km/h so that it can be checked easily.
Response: 24; km/h
